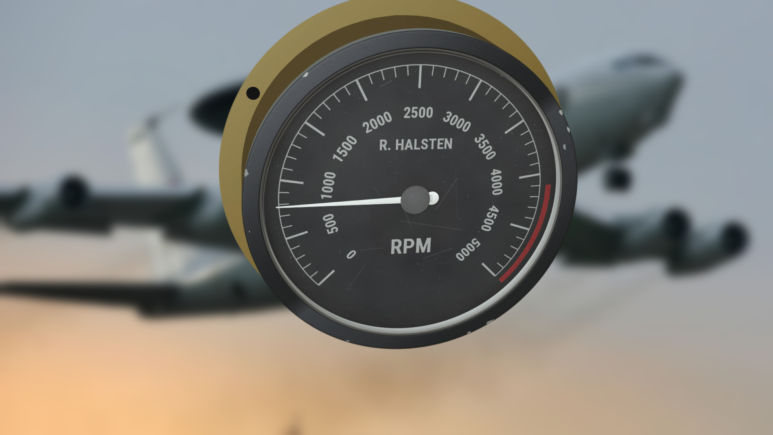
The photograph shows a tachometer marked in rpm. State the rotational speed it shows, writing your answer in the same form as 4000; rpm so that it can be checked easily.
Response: 800; rpm
